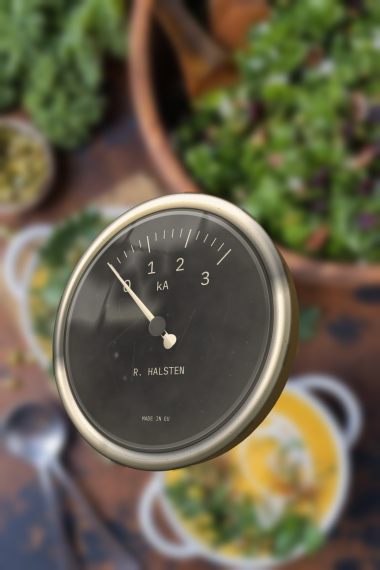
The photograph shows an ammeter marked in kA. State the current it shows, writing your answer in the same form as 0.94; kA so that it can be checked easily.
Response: 0; kA
